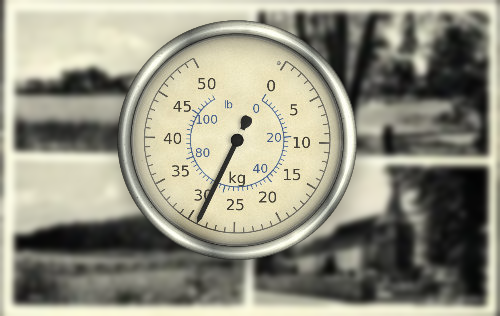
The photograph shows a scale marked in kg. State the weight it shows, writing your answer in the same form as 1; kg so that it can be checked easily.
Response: 29; kg
